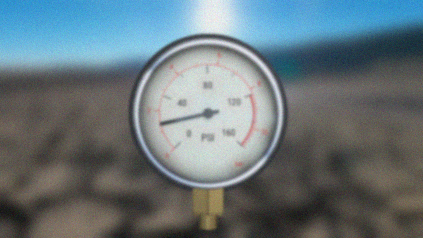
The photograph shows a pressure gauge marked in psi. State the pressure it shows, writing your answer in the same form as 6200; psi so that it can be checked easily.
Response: 20; psi
